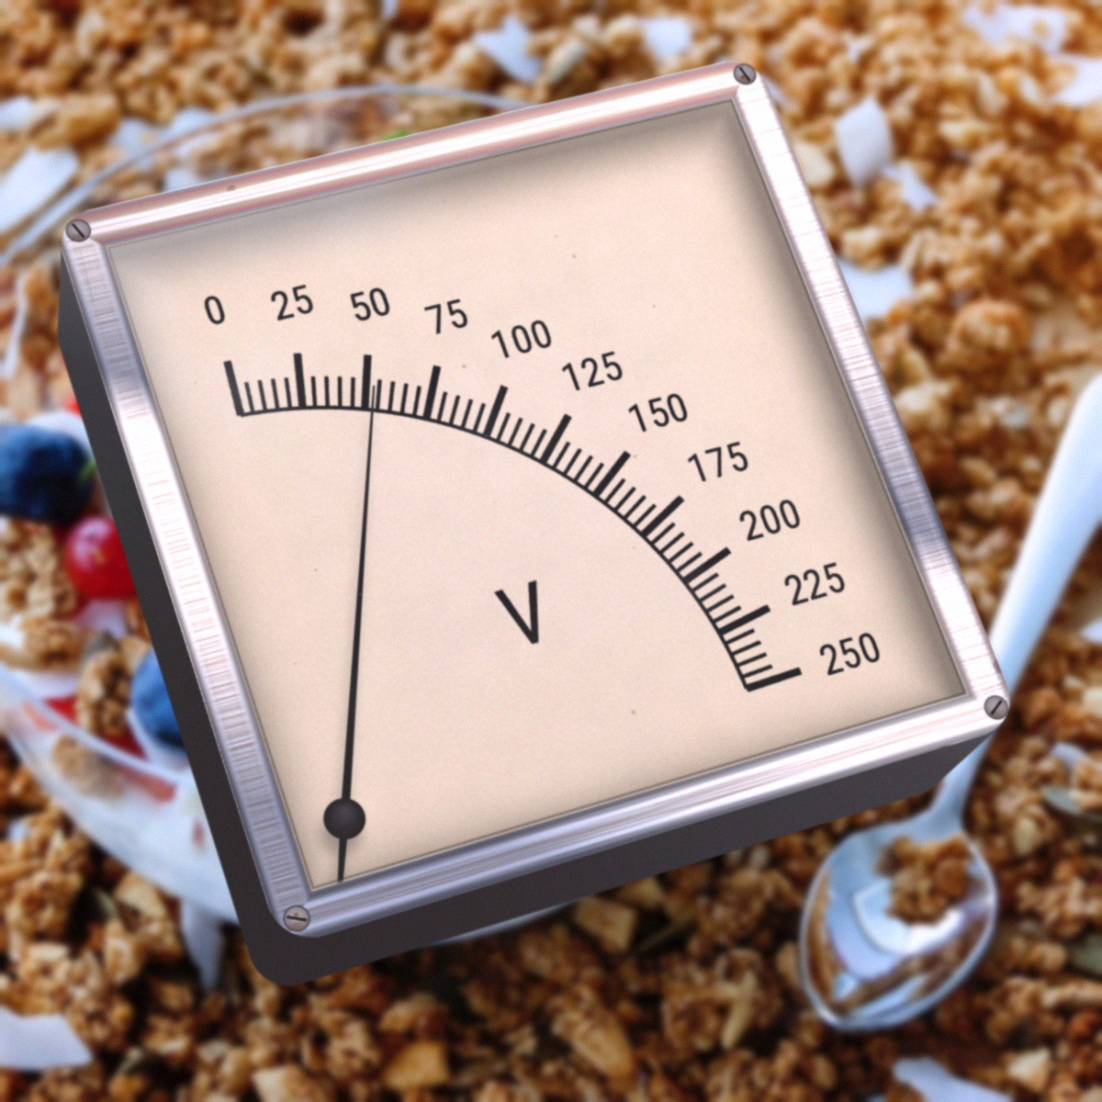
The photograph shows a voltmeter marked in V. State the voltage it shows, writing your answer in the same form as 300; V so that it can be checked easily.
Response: 52.5; V
